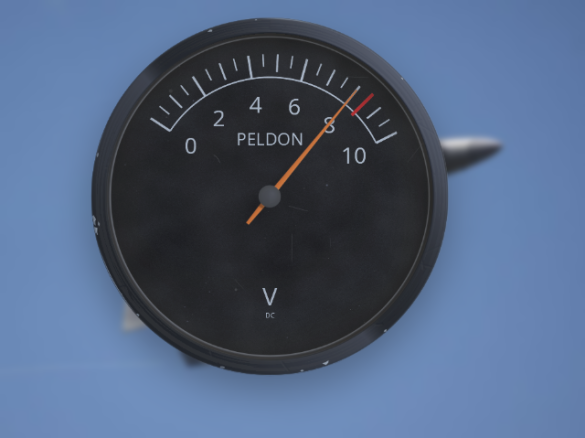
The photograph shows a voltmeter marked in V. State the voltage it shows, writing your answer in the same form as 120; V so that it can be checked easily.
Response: 8; V
